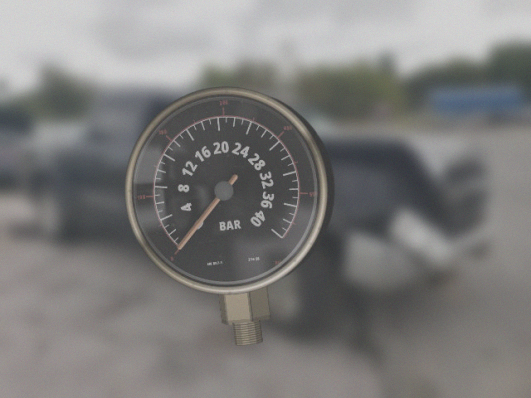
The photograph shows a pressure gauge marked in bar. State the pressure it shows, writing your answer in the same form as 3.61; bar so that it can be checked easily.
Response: 0; bar
